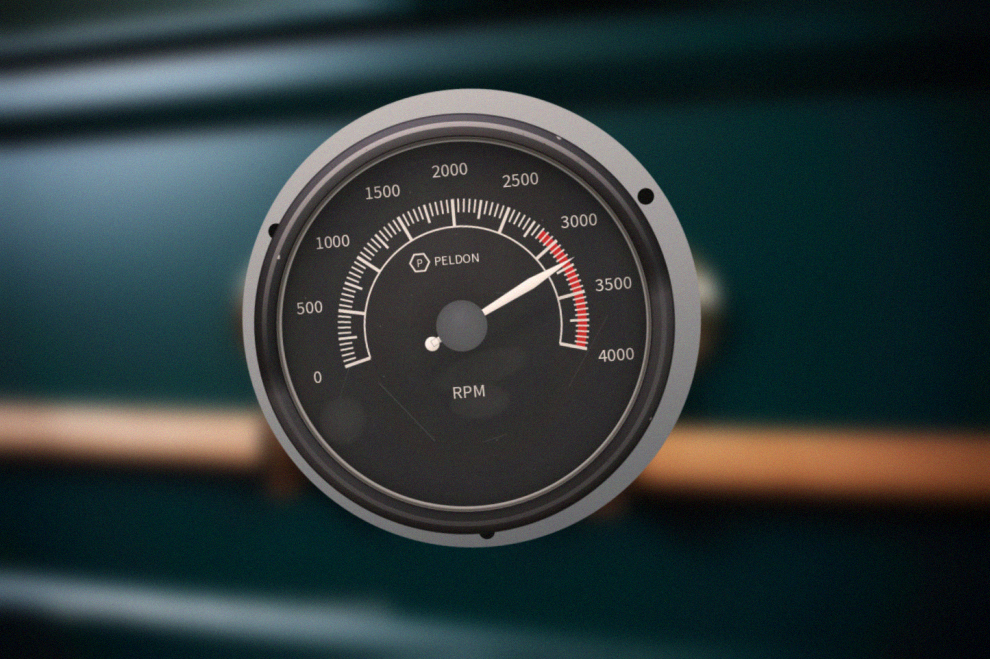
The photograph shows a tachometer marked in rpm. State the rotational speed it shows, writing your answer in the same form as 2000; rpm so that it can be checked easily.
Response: 3200; rpm
